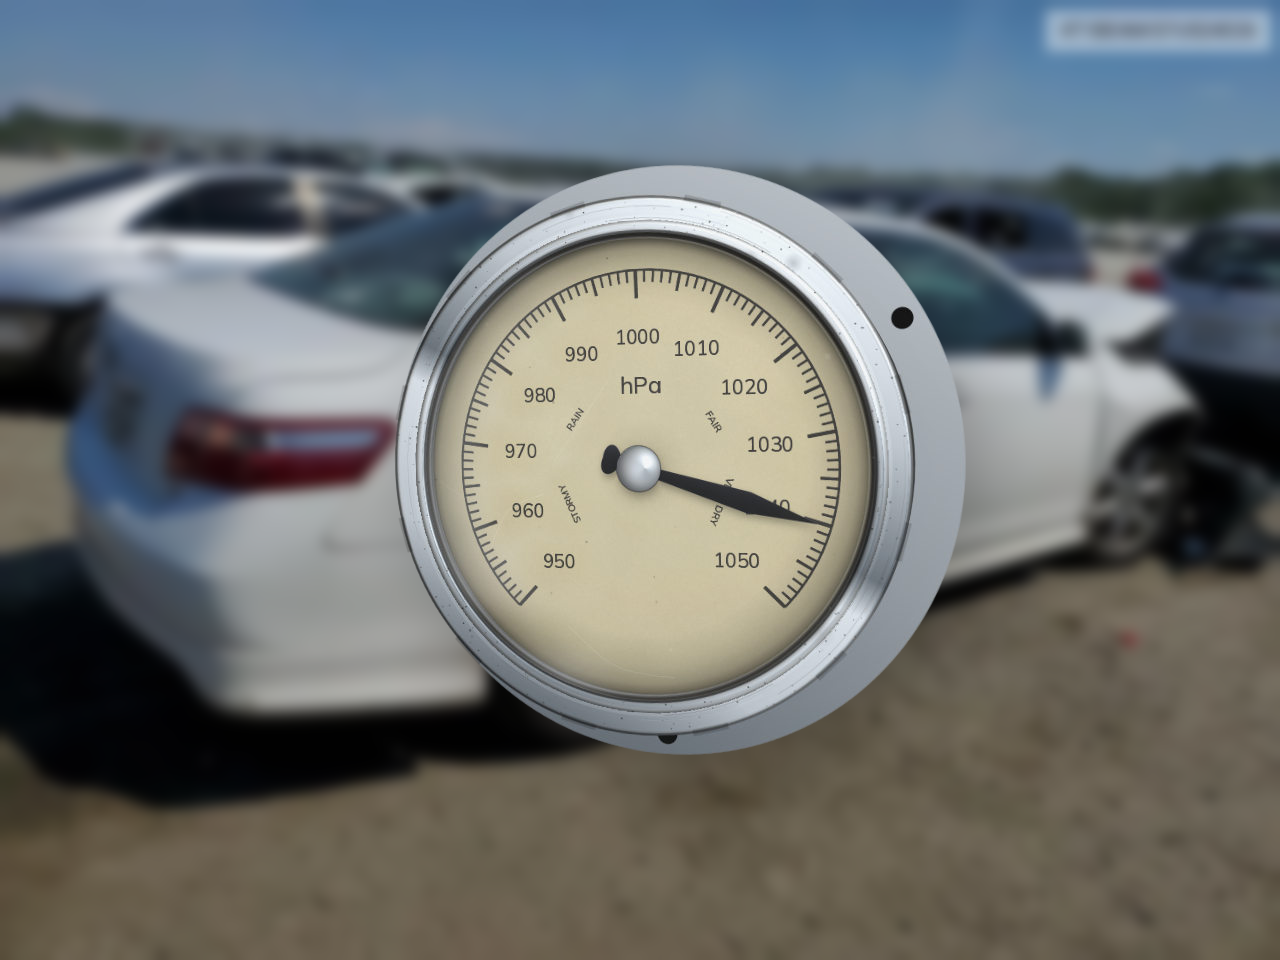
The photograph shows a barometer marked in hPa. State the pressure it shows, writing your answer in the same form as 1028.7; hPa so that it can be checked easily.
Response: 1040; hPa
